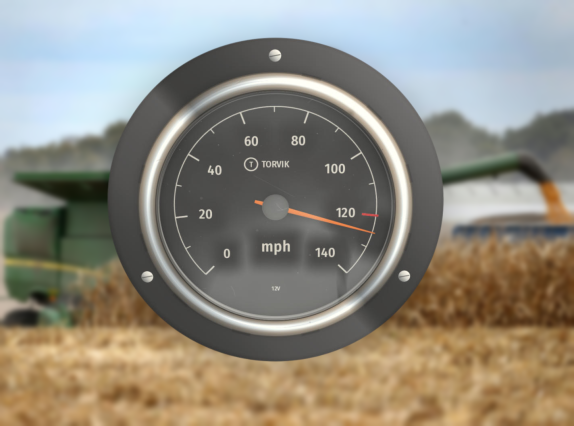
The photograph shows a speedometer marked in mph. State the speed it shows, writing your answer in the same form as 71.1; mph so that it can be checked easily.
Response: 125; mph
